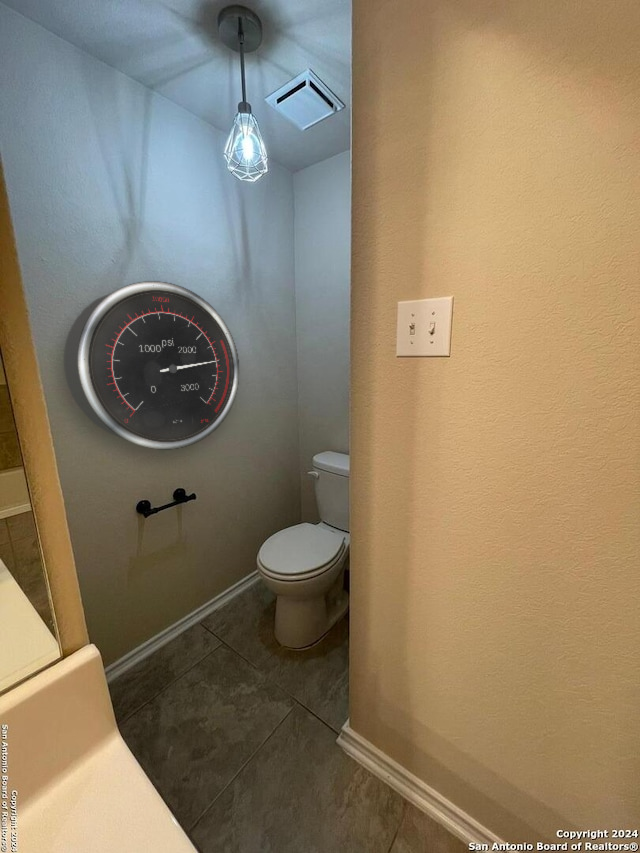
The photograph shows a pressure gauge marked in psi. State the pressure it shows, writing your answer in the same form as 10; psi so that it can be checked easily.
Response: 2400; psi
